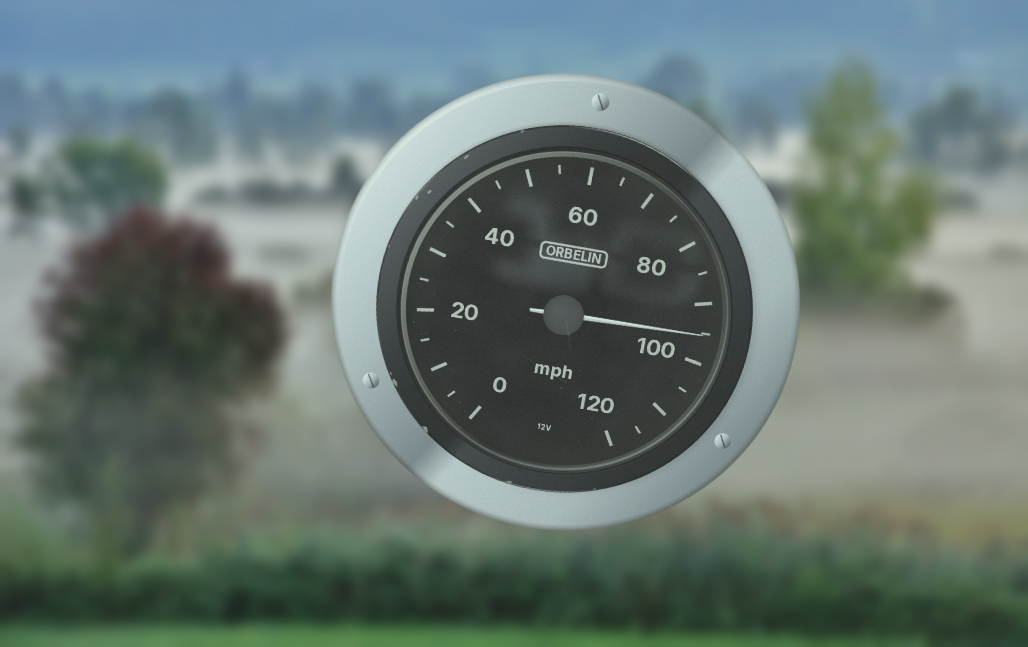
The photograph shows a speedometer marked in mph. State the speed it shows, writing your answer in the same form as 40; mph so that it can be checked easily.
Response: 95; mph
